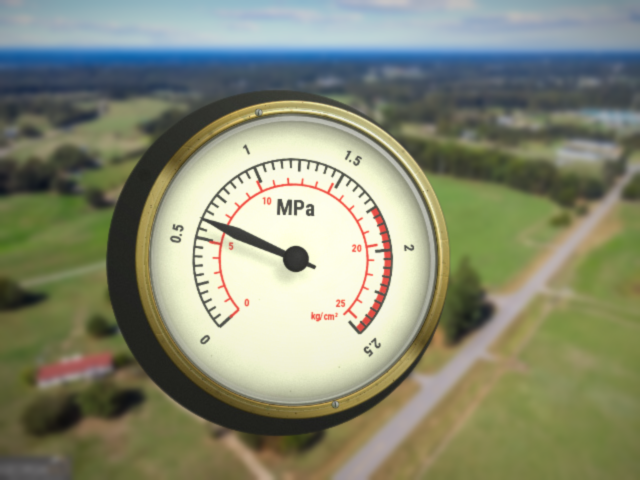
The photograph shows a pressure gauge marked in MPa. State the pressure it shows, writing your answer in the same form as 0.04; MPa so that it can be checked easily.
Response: 0.6; MPa
